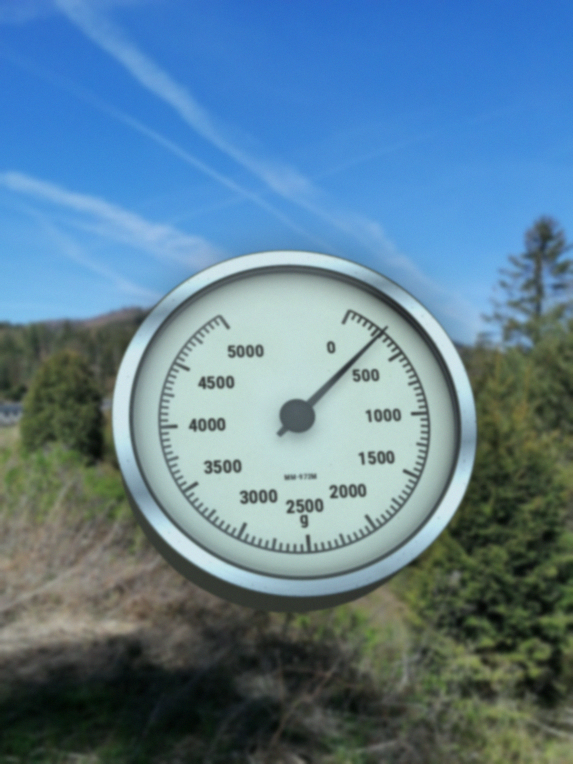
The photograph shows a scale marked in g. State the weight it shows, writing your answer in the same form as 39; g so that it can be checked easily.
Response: 300; g
